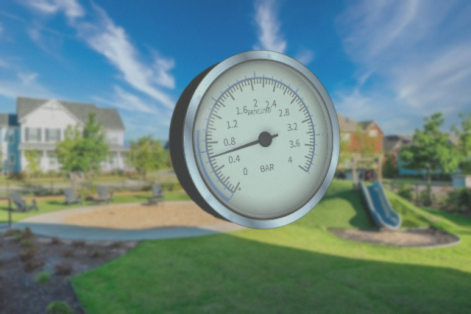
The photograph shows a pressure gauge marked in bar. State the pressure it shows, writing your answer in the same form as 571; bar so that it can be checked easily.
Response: 0.6; bar
